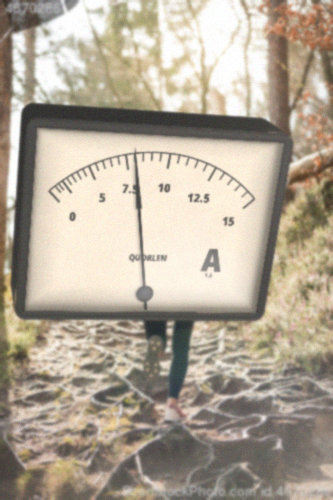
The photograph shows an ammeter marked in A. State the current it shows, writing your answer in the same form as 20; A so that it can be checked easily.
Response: 8; A
